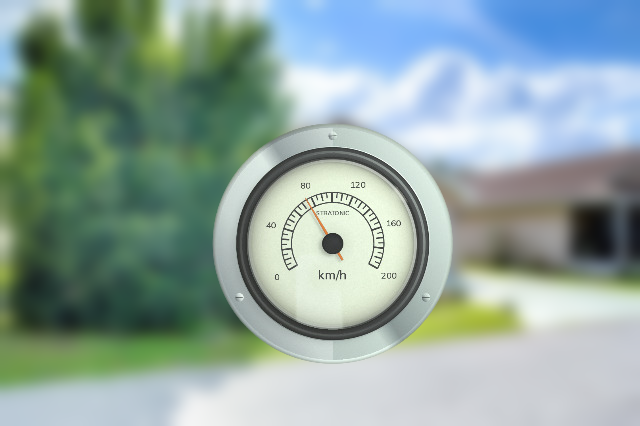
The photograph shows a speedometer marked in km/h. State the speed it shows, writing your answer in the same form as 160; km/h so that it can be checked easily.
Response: 75; km/h
